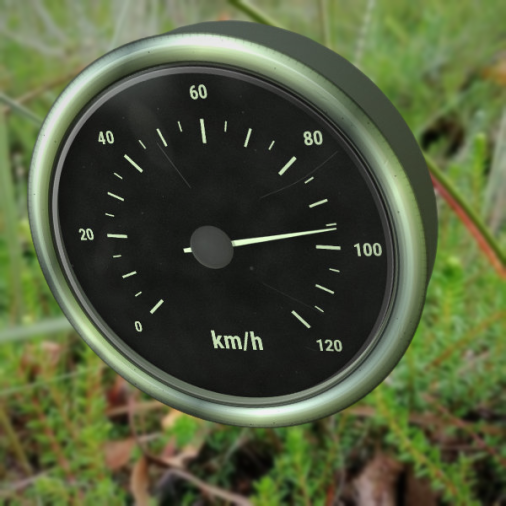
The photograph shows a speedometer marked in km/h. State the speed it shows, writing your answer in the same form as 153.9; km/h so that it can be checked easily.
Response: 95; km/h
